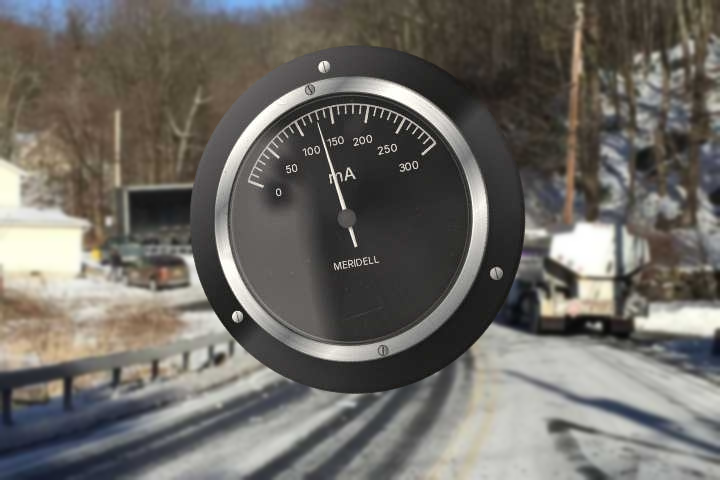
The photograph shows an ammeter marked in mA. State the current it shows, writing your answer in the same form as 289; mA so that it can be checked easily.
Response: 130; mA
